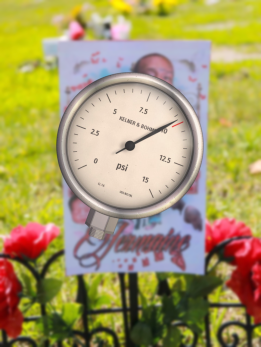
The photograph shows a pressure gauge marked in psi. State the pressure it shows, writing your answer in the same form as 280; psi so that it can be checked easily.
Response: 9.75; psi
